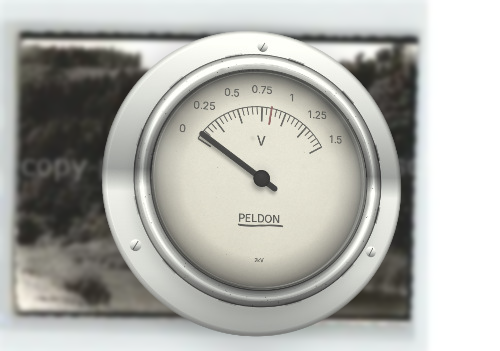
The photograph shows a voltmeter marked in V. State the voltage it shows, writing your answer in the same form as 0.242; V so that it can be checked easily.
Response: 0.05; V
